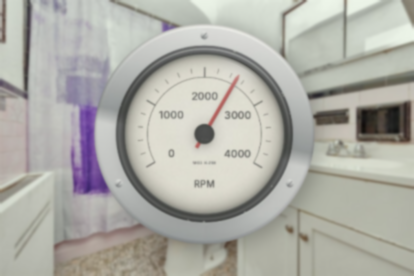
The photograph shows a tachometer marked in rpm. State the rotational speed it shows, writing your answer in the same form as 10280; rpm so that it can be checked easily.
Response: 2500; rpm
